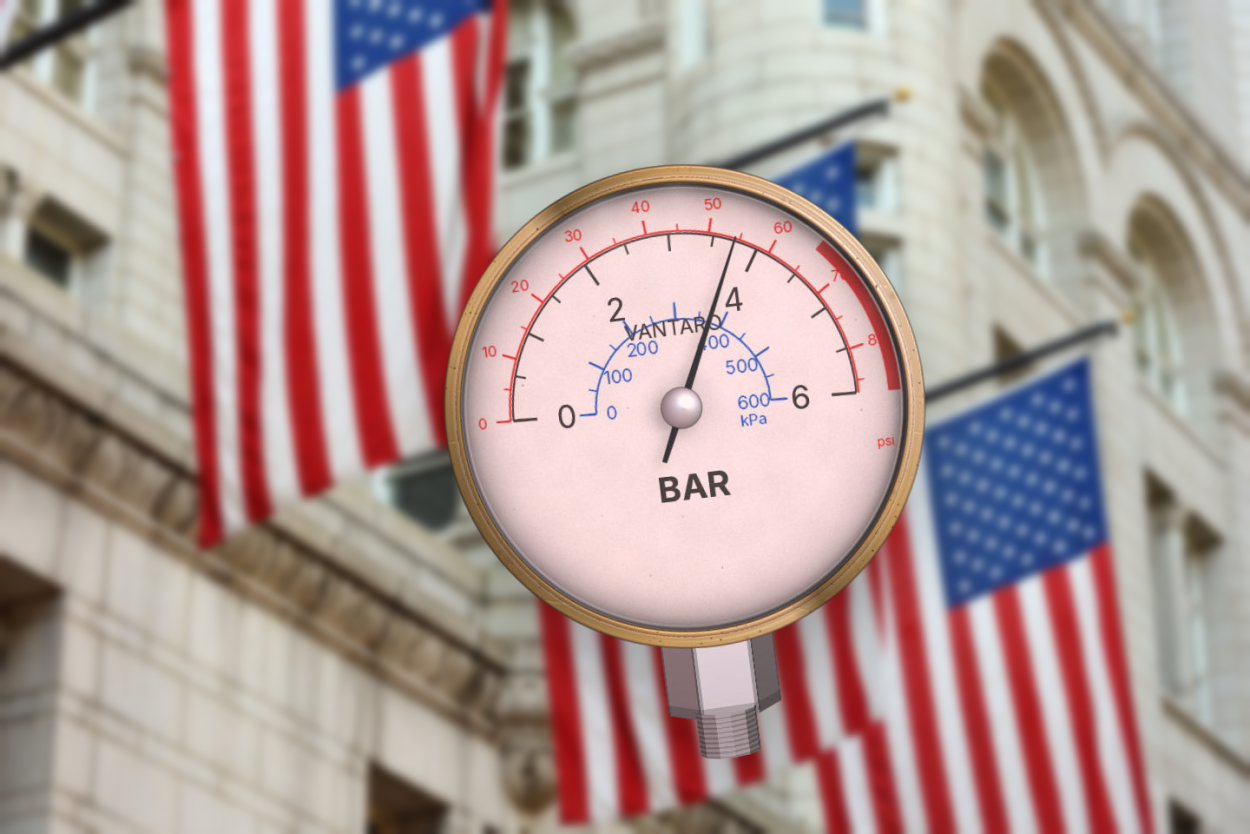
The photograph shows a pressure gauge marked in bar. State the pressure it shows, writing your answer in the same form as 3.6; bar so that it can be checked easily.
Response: 3.75; bar
